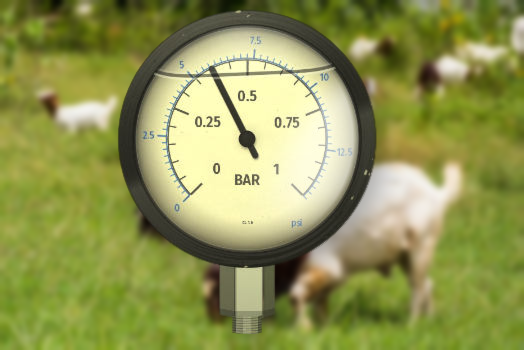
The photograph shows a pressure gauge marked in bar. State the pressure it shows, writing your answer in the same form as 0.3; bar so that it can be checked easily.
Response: 0.4; bar
